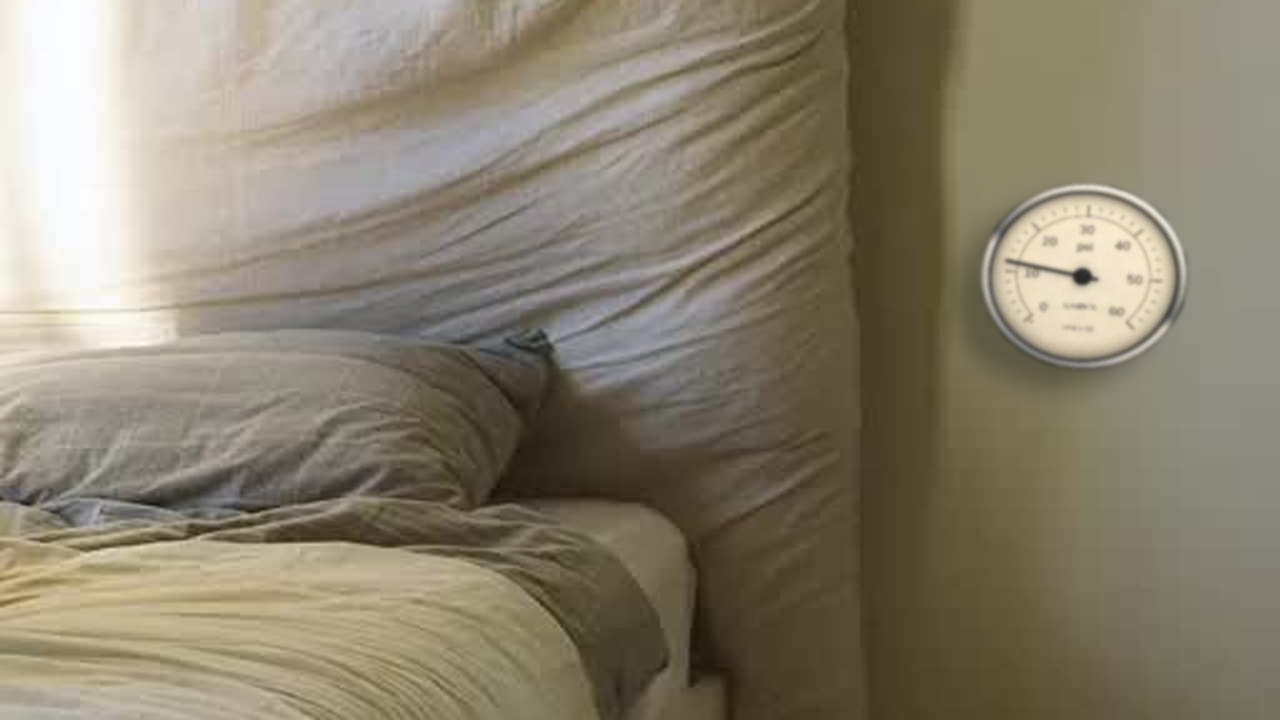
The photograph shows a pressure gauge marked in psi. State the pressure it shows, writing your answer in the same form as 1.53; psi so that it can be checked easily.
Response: 12; psi
